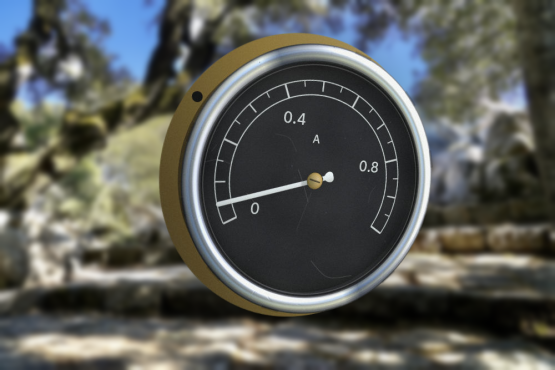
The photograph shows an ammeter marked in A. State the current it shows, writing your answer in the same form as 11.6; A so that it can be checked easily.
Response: 0.05; A
